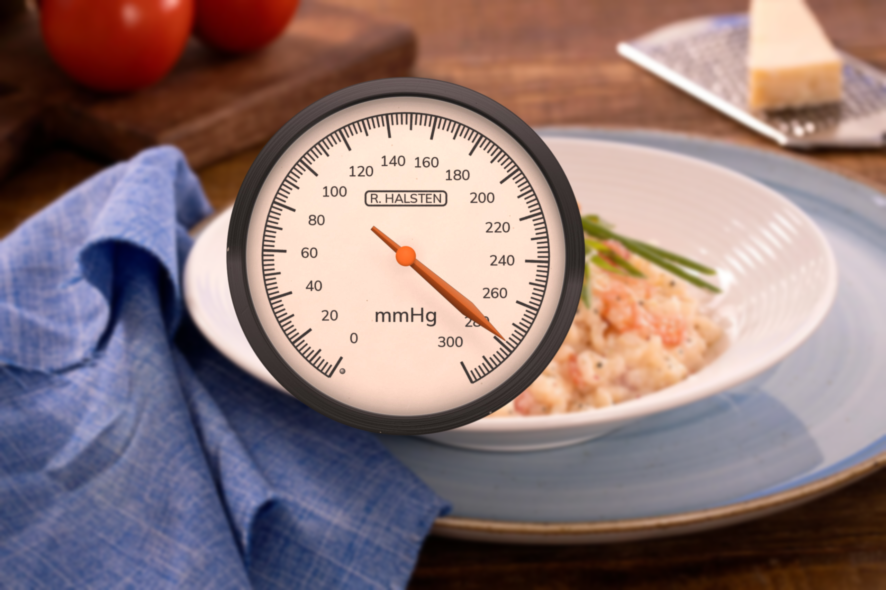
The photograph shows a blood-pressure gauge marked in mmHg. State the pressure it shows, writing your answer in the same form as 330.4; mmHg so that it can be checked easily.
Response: 278; mmHg
